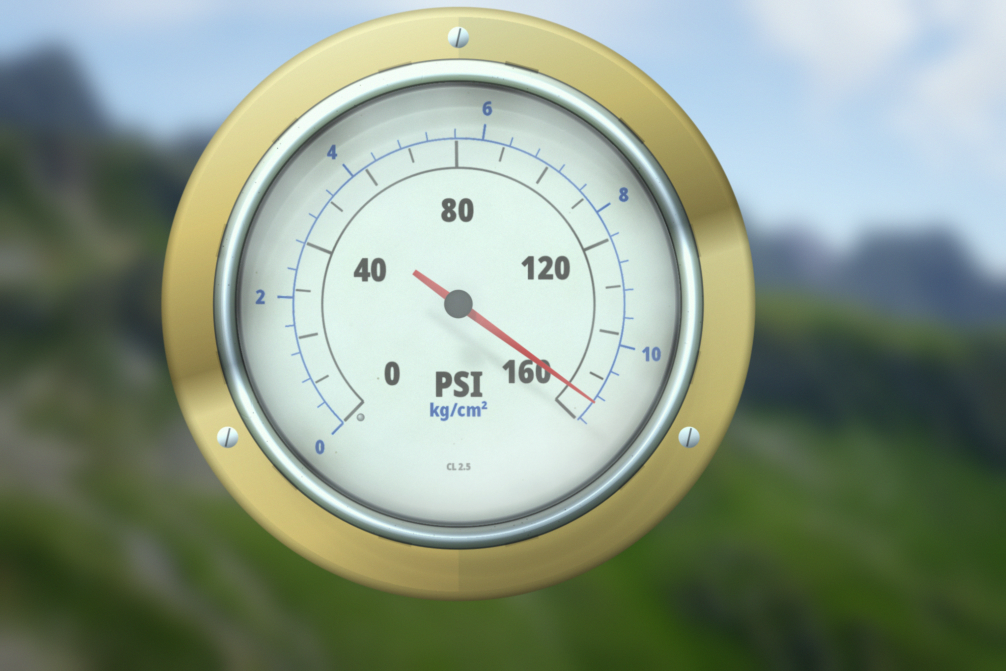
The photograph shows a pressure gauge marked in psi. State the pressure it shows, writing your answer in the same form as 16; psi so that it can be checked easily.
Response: 155; psi
